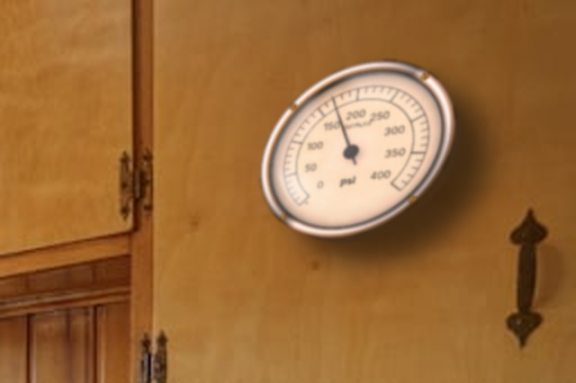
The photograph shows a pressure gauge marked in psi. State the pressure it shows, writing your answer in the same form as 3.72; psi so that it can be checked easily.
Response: 170; psi
